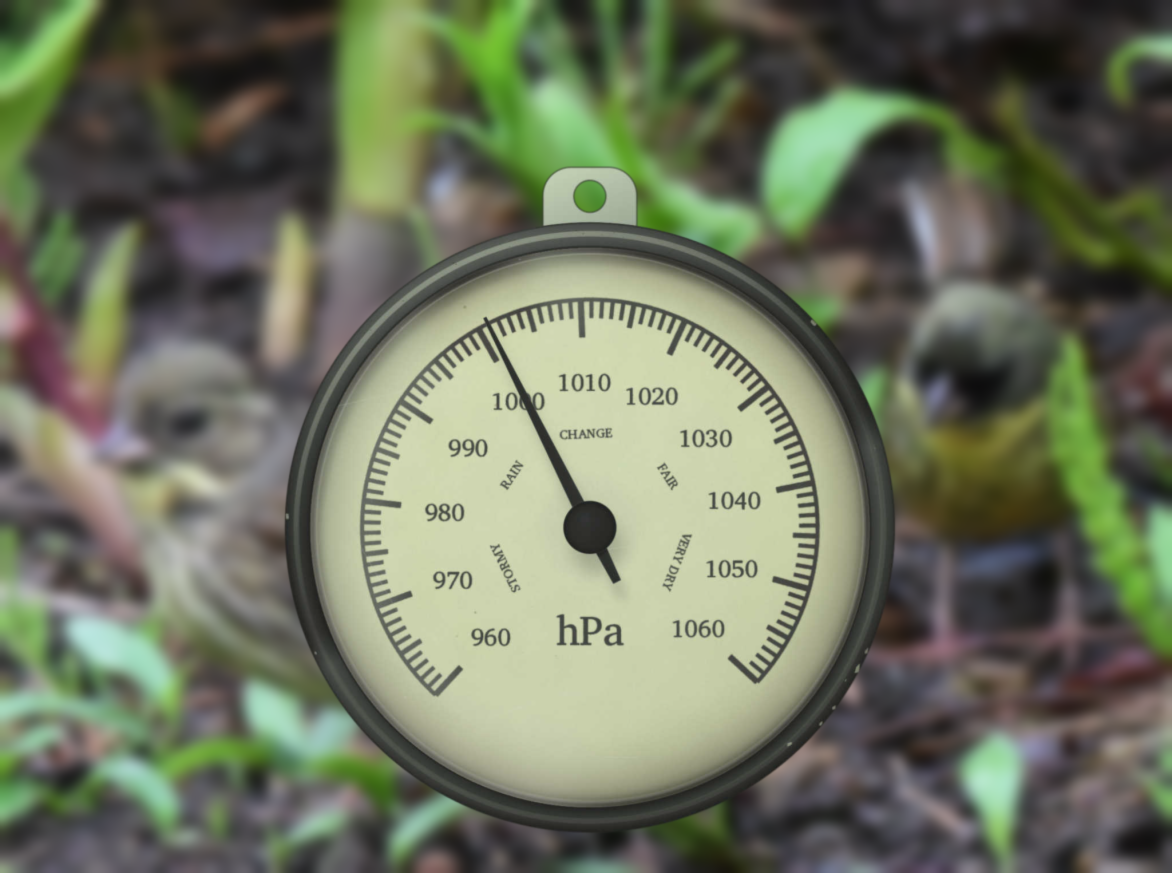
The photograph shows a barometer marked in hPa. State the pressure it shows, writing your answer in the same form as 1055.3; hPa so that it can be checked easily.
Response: 1001; hPa
